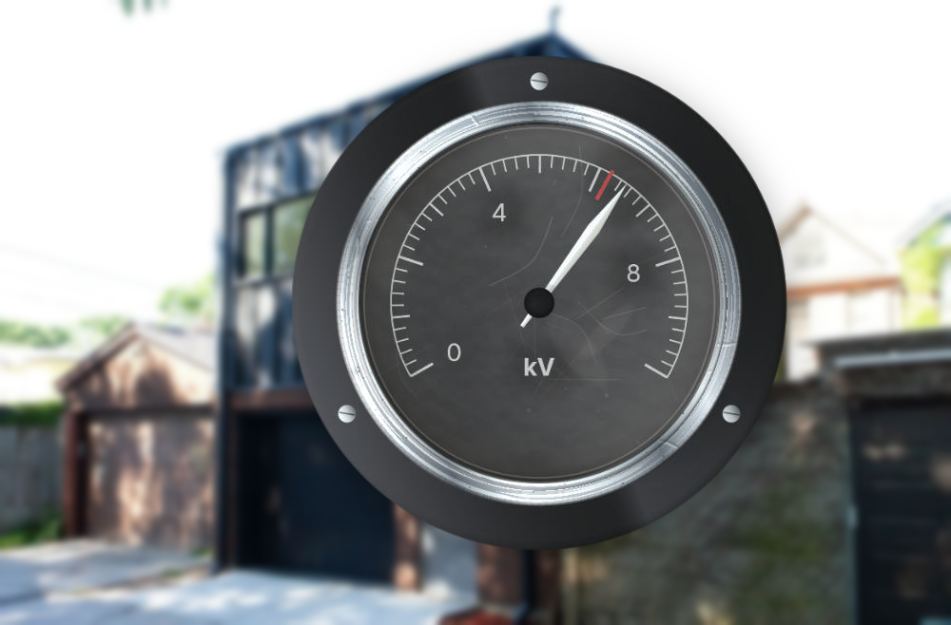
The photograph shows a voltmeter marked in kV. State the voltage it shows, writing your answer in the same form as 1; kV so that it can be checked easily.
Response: 6.5; kV
